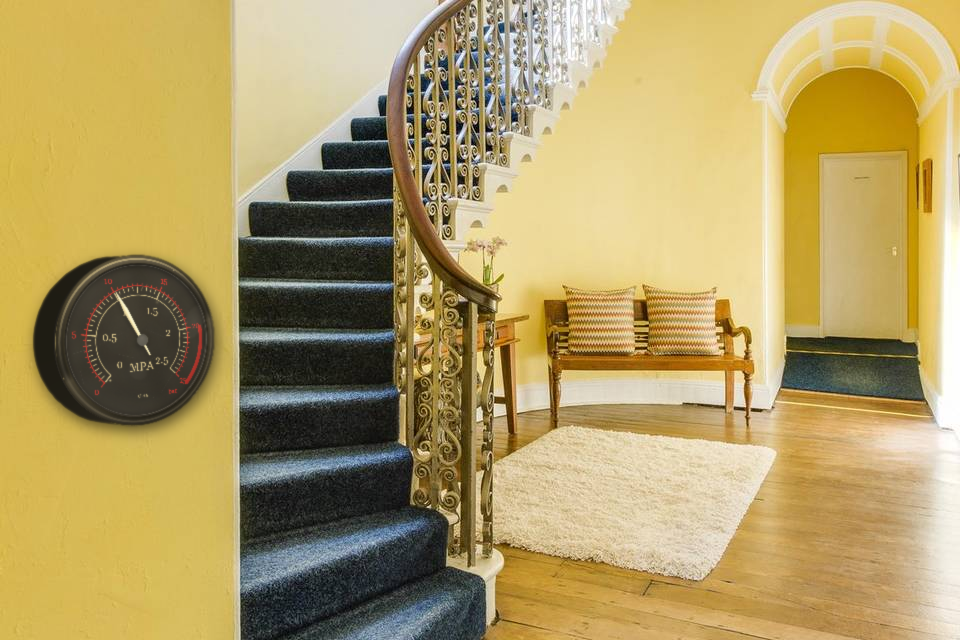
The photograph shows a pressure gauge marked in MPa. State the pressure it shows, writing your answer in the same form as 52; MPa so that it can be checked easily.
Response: 1; MPa
